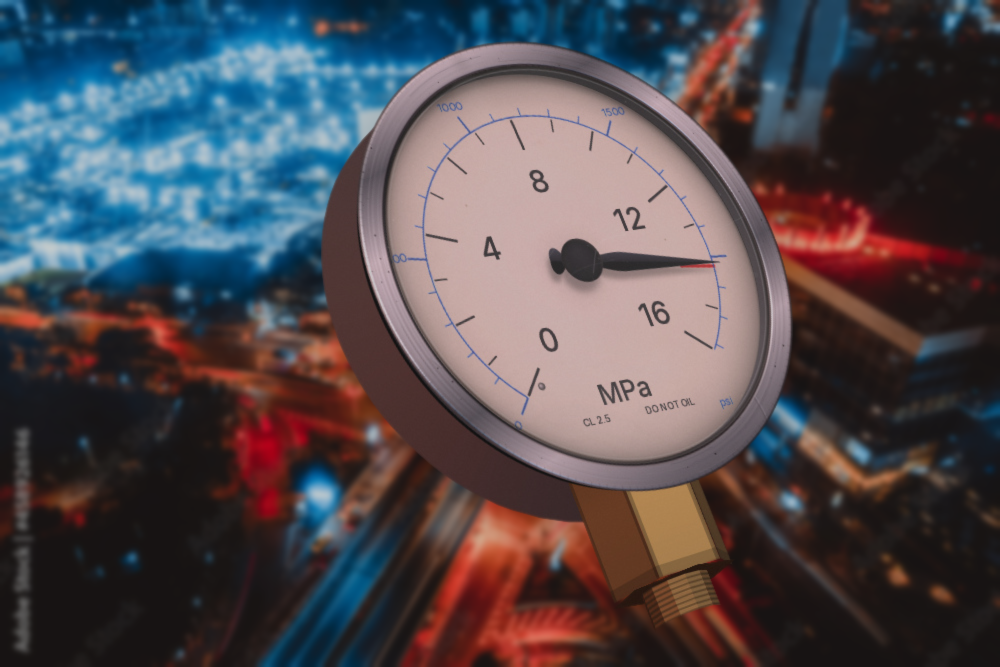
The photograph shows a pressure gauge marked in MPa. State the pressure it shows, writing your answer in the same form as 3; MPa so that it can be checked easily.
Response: 14; MPa
